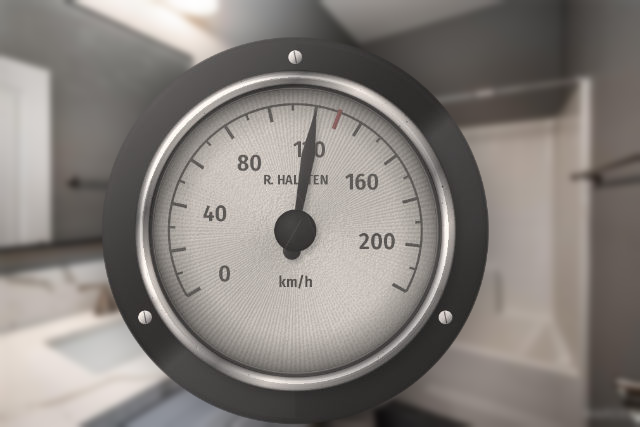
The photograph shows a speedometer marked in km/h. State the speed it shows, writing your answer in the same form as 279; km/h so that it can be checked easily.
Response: 120; km/h
